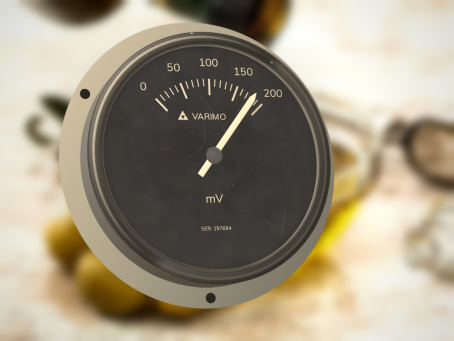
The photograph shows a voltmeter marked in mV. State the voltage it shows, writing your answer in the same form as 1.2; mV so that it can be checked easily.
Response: 180; mV
